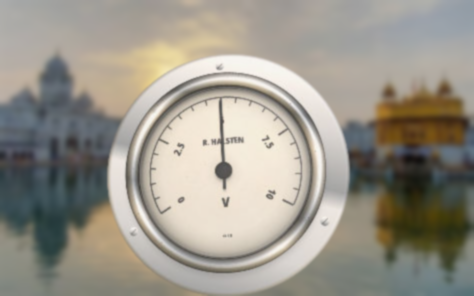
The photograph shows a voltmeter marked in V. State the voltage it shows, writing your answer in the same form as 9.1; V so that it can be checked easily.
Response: 5; V
